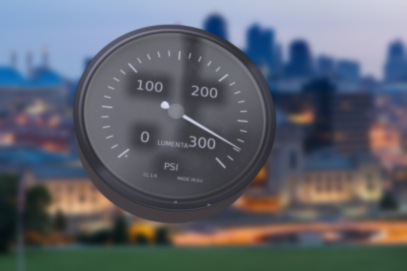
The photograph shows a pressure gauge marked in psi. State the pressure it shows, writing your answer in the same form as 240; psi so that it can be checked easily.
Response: 280; psi
